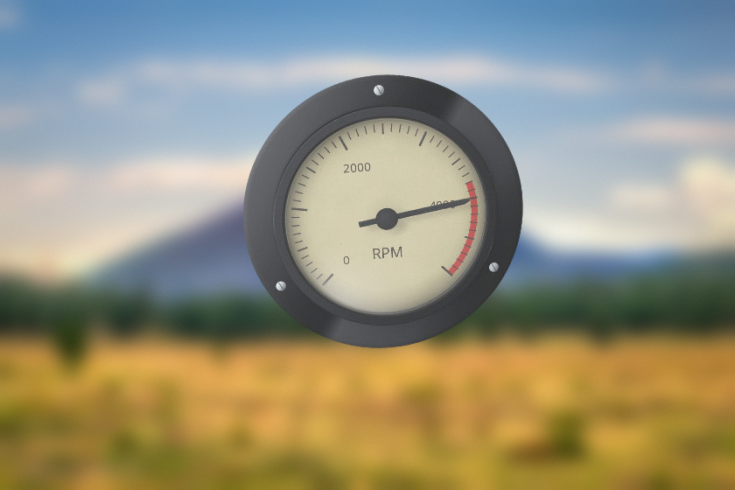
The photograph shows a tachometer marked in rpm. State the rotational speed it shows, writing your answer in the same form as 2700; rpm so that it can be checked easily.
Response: 4000; rpm
